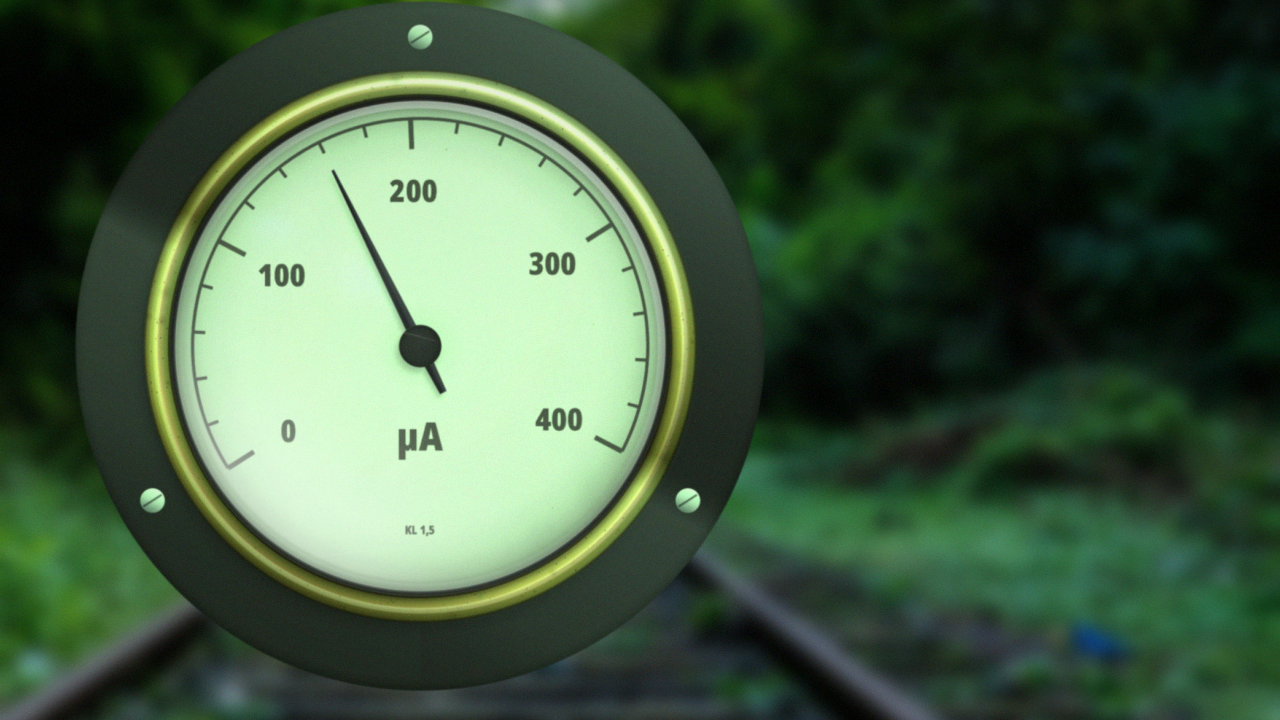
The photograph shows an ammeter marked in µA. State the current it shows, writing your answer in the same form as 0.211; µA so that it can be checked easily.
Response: 160; µA
